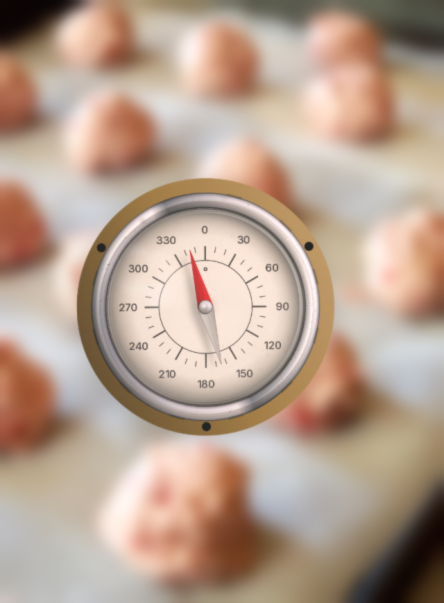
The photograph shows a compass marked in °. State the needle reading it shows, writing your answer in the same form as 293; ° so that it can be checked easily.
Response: 345; °
